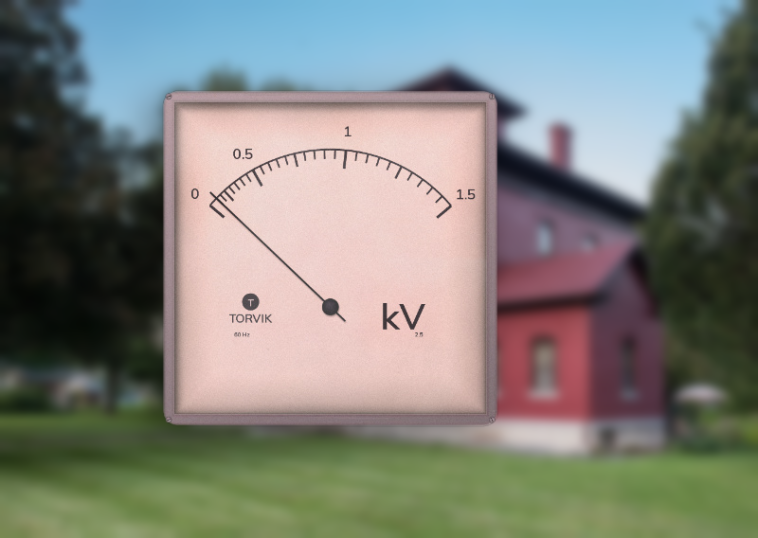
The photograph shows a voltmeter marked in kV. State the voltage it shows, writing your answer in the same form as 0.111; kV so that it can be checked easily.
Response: 0.15; kV
